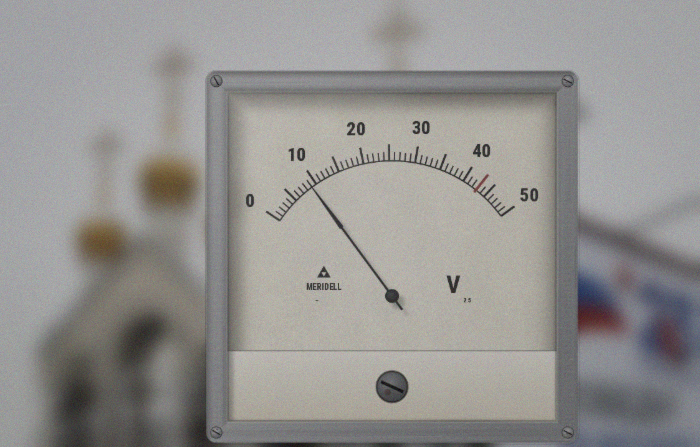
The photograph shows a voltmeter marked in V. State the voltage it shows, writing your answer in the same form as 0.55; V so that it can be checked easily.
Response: 9; V
